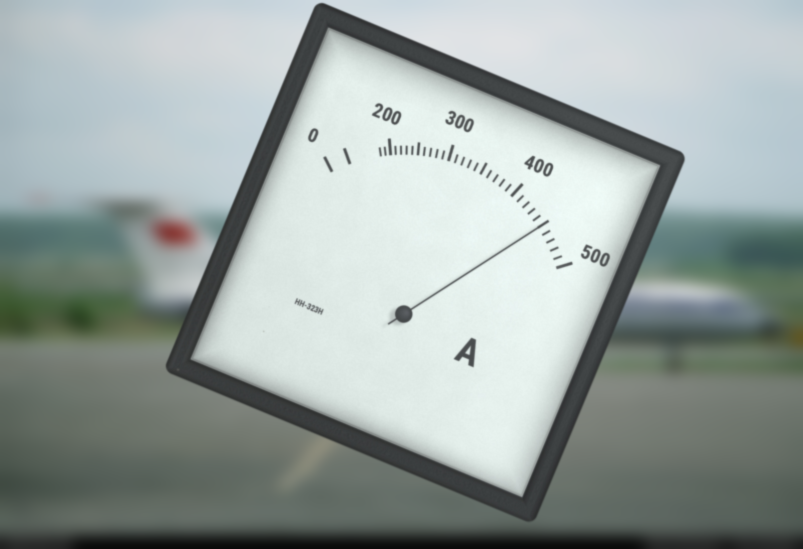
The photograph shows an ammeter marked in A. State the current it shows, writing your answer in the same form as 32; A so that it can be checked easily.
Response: 450; A
